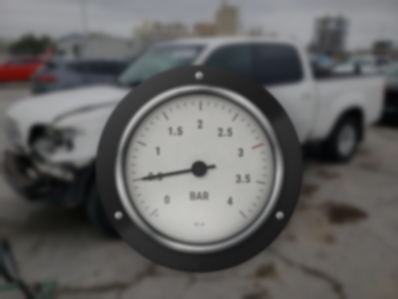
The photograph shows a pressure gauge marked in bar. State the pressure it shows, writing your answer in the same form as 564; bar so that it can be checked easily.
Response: 0.5; bar
